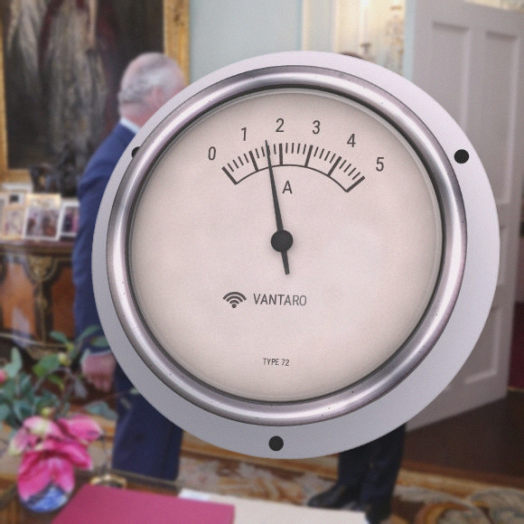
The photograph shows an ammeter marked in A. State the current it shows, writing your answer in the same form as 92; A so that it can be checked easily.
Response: 1.6; A
